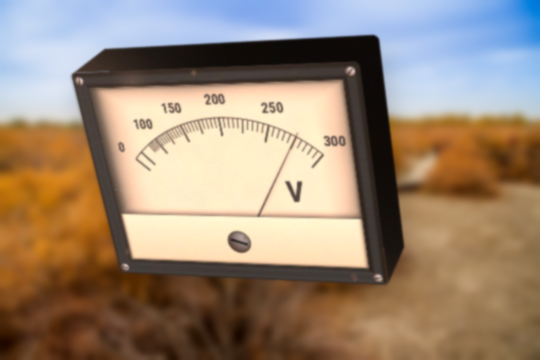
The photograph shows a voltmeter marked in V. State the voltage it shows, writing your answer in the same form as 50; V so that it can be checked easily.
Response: 275; V
